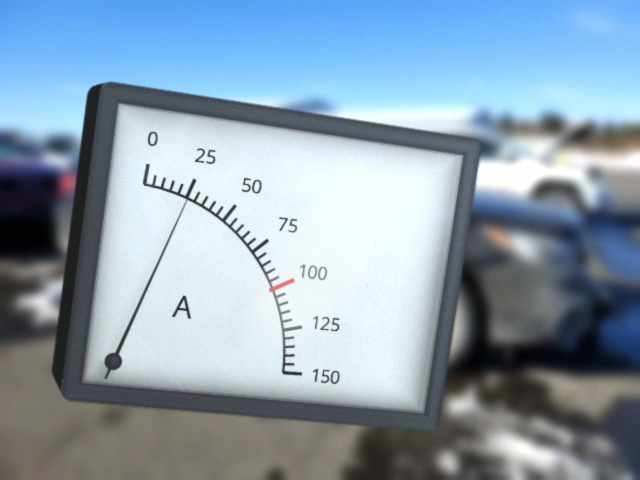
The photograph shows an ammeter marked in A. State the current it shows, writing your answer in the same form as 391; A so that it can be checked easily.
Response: 25; A
